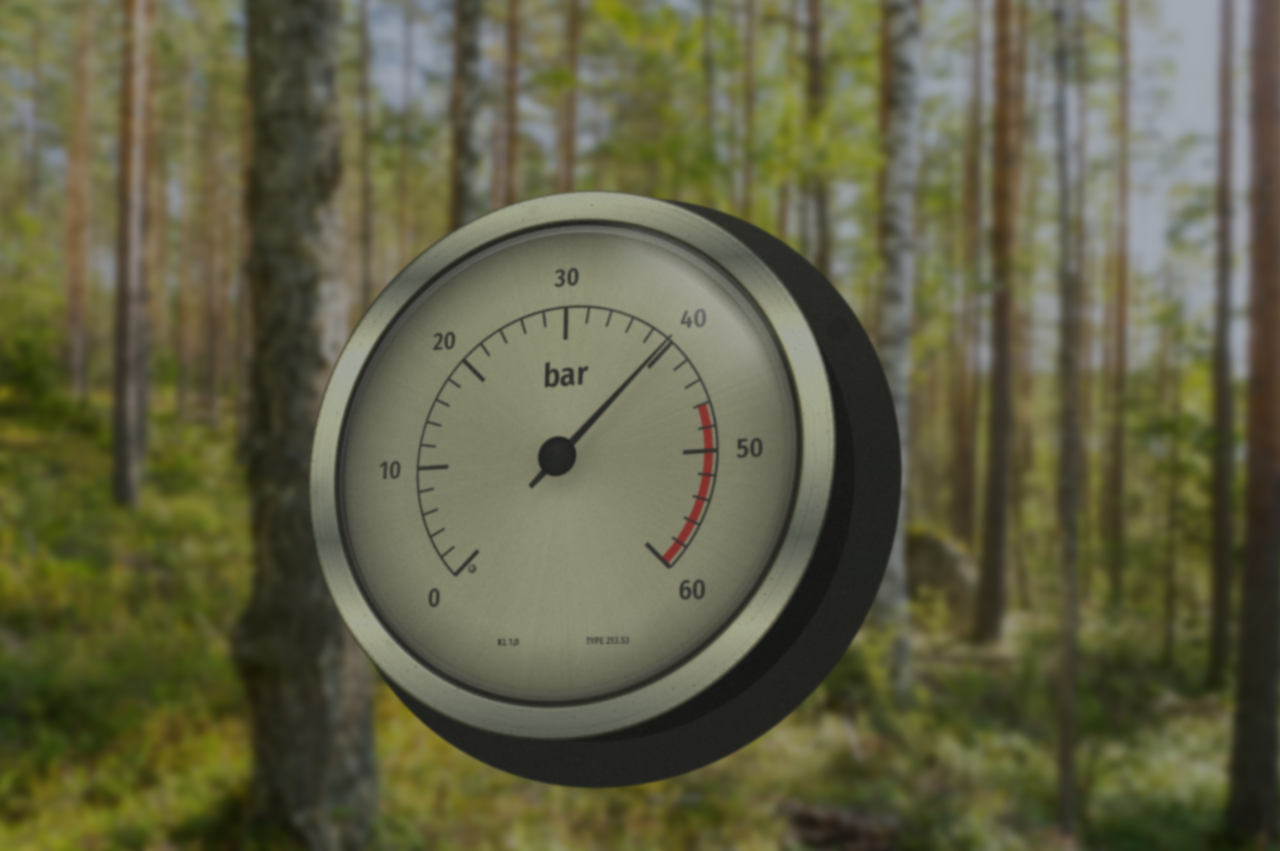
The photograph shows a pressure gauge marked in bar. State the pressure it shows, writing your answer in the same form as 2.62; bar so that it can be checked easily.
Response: 40; bar
